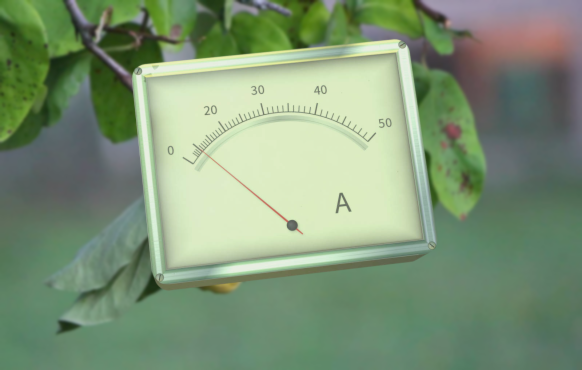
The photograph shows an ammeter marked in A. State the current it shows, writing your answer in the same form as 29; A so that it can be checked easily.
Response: 10; A
